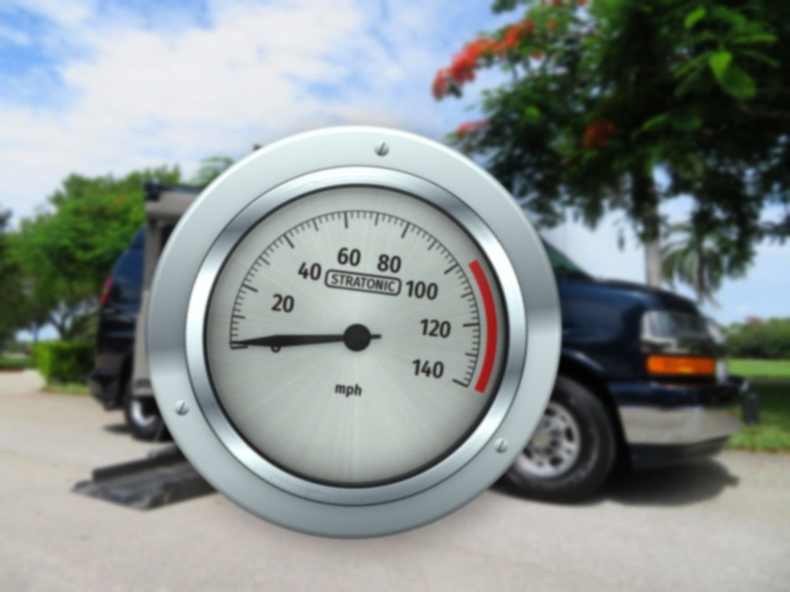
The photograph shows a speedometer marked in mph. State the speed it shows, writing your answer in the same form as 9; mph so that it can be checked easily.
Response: 2; mph
